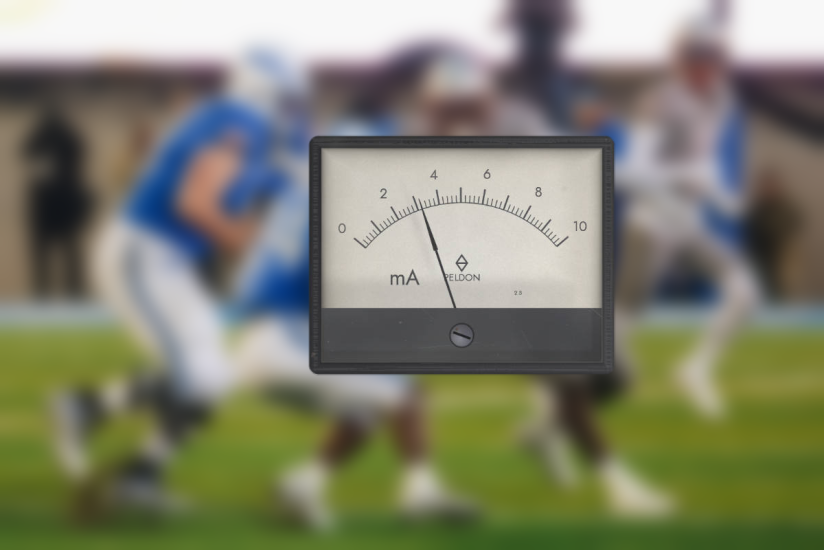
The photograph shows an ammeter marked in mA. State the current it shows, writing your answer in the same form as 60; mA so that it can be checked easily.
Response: 3.2; mA
